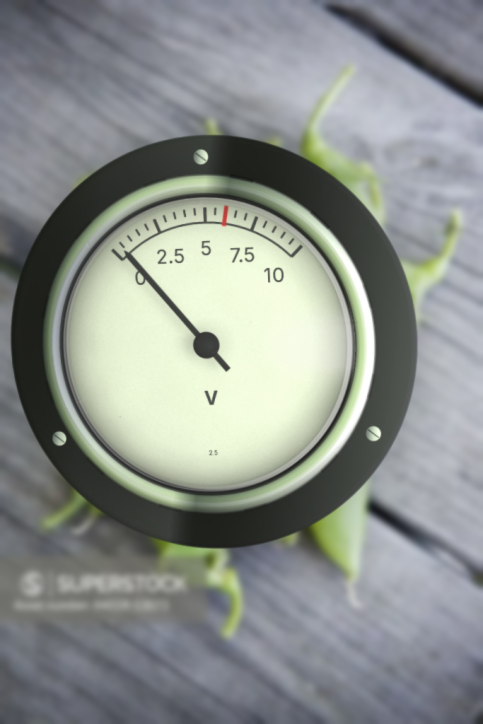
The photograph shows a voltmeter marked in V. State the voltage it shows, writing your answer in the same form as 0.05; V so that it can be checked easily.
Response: 0.5; V
